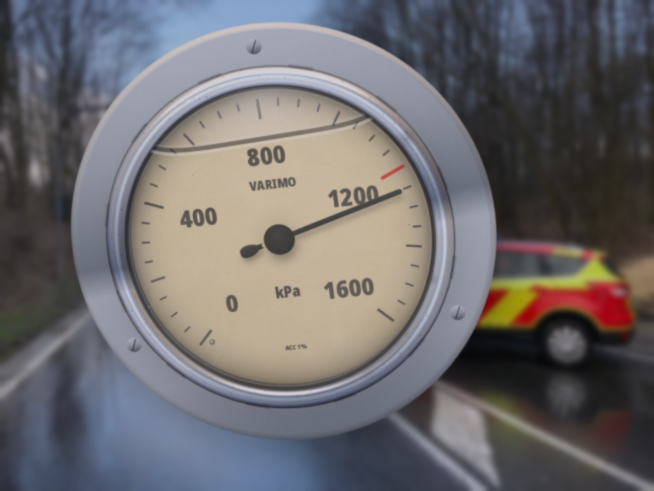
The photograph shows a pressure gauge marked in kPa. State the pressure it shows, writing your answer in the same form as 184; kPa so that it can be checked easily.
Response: 1250; kPa
